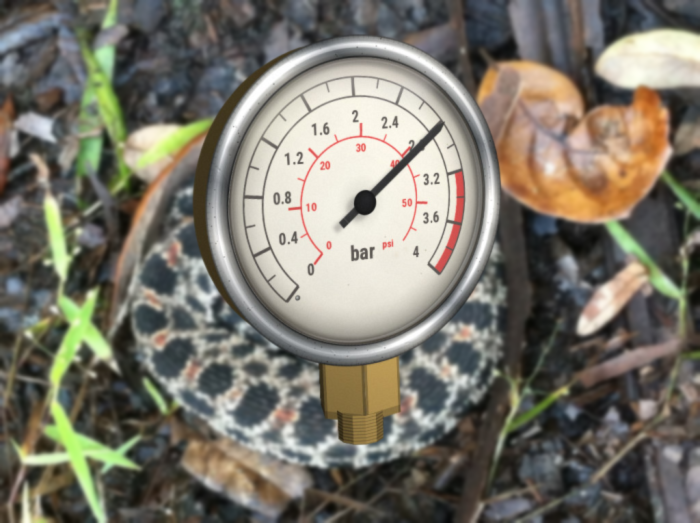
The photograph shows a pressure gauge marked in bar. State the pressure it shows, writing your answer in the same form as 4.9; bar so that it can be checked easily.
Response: 2.8; bar
